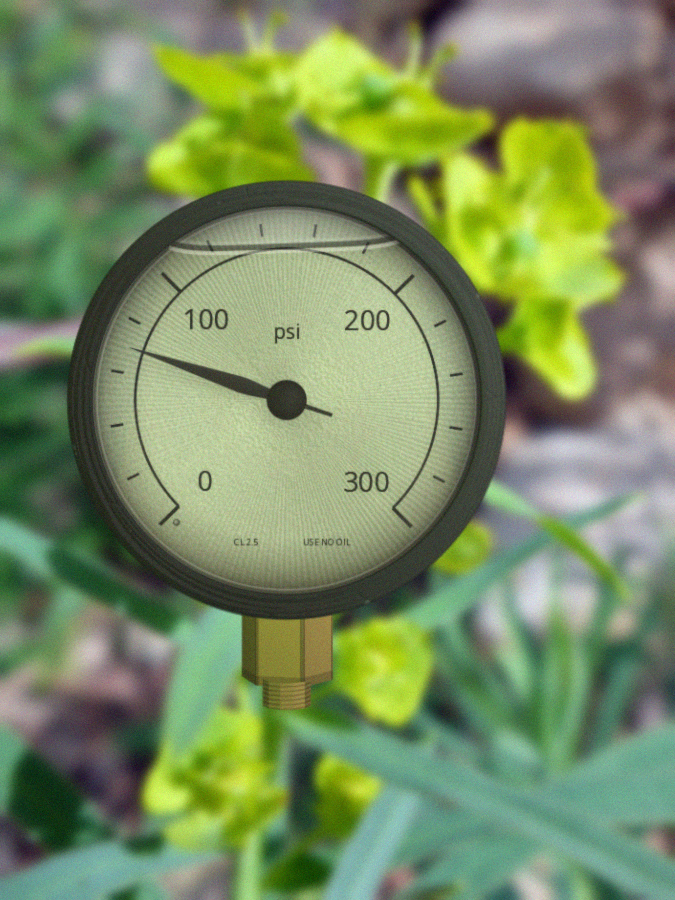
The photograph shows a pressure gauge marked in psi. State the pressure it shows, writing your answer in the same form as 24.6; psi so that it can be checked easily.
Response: 70; psi
